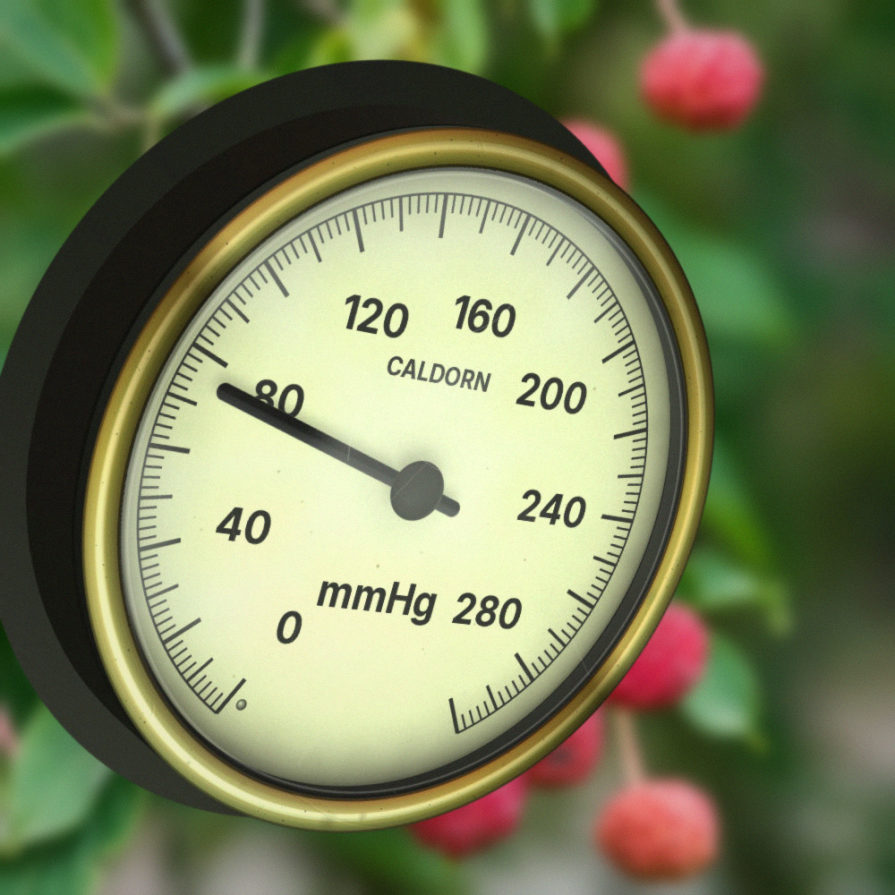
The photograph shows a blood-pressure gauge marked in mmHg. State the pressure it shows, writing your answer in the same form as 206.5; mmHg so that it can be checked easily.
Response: 75; mmHg
